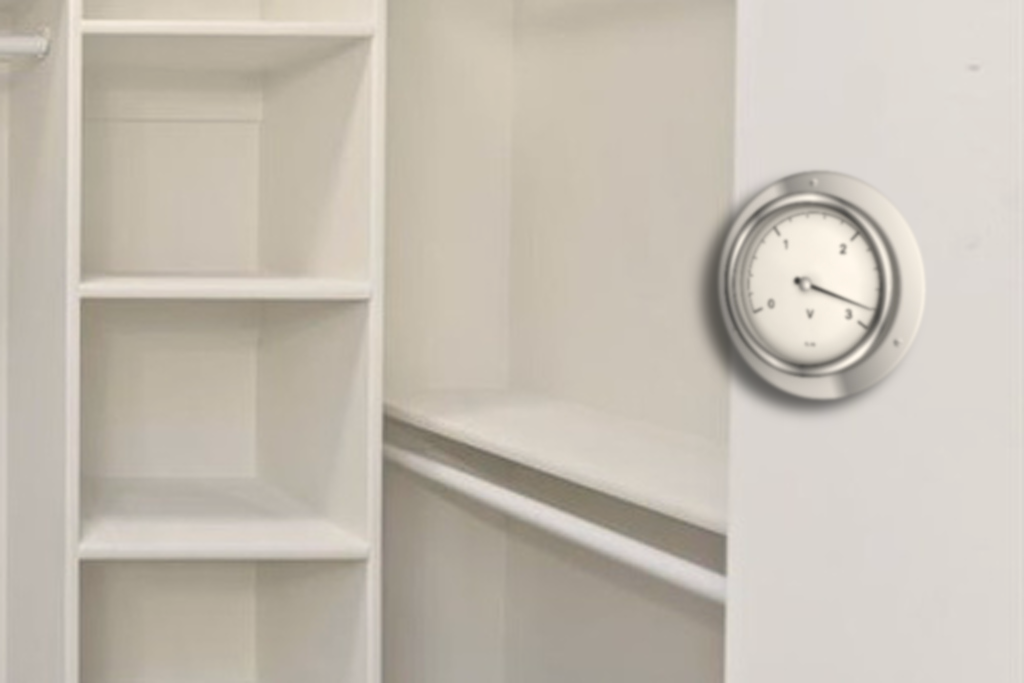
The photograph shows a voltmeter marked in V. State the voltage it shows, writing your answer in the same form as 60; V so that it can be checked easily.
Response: 2.8; V
